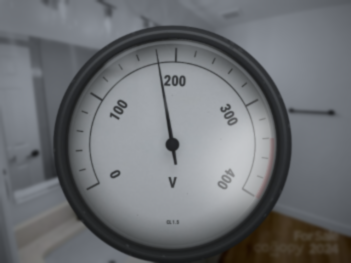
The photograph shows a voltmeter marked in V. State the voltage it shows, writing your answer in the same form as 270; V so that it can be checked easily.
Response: 180; V
